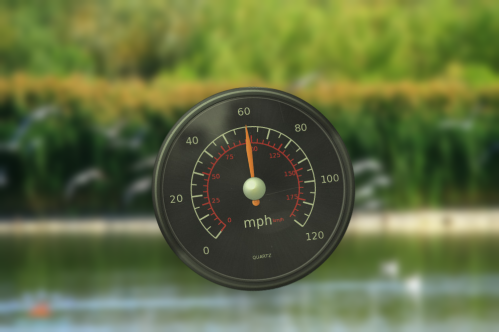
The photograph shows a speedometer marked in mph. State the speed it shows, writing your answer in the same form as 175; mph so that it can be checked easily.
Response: 60; mph
